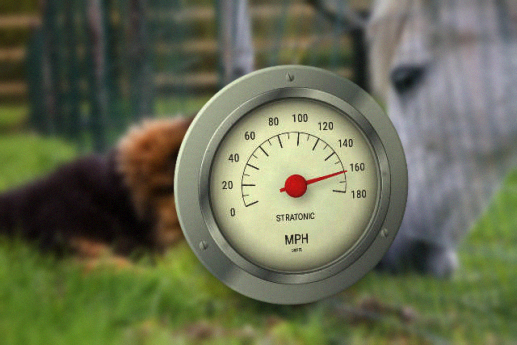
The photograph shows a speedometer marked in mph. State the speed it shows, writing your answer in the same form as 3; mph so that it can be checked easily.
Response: 160; mph
